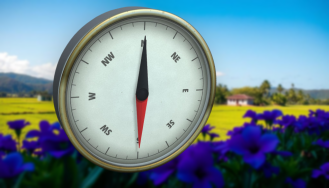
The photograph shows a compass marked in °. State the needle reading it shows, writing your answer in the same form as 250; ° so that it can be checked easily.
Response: 180; °
